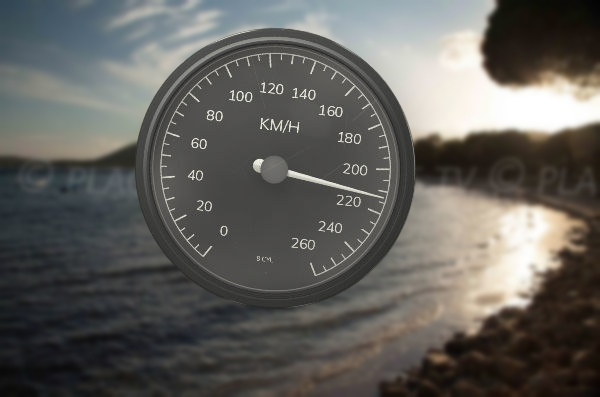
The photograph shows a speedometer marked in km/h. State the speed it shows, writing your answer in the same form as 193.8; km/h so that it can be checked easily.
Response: 212.5; km/h
